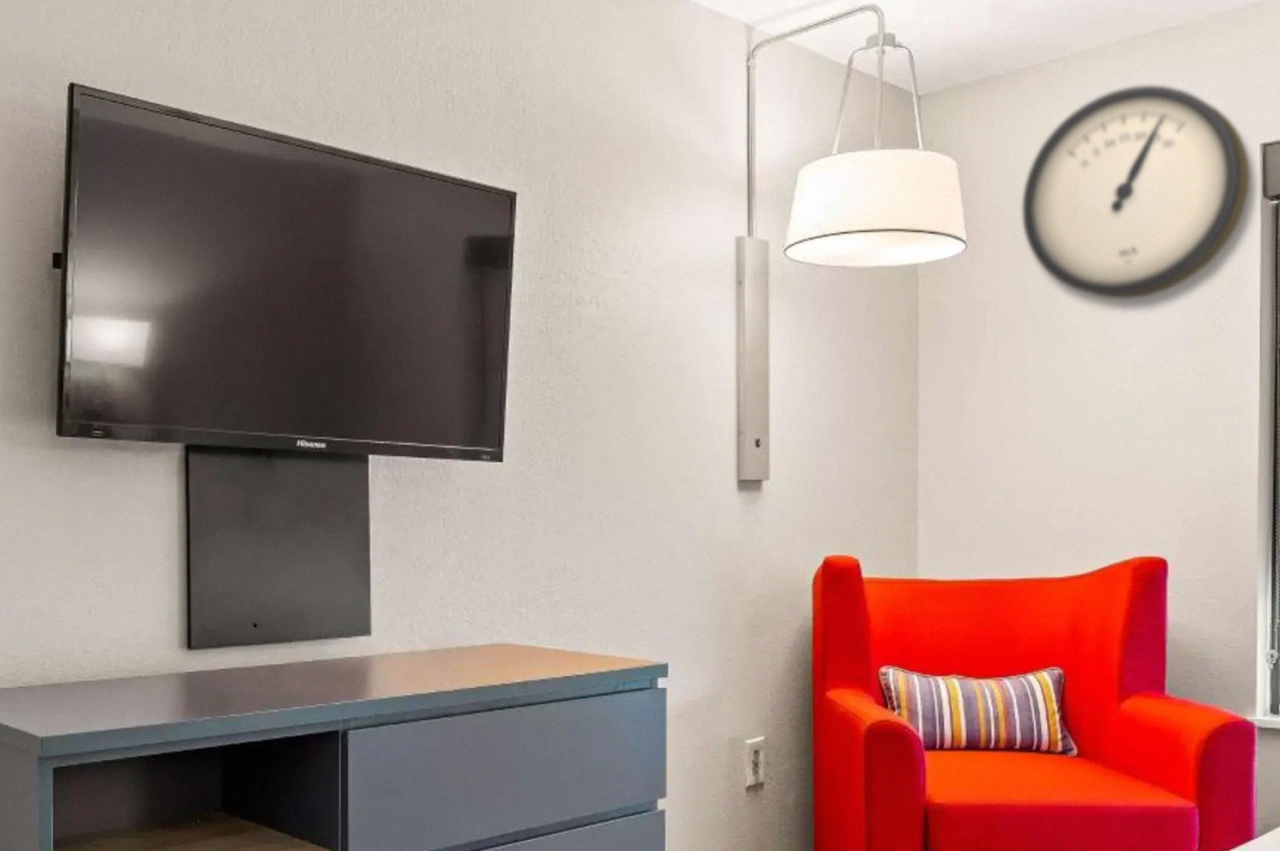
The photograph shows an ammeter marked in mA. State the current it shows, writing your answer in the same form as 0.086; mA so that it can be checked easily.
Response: 25; mA
